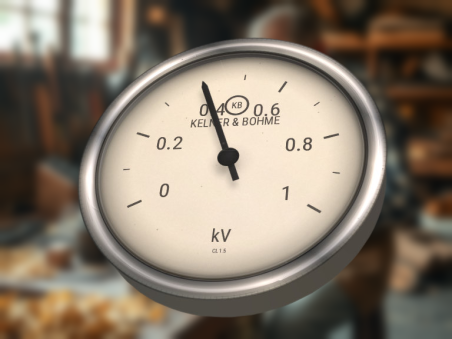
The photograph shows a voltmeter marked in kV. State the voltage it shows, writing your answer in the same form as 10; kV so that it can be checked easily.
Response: 0.4; kV
